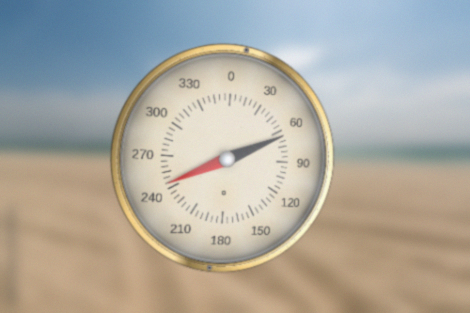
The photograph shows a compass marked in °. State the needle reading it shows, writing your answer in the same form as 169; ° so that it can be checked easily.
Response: 245; °
